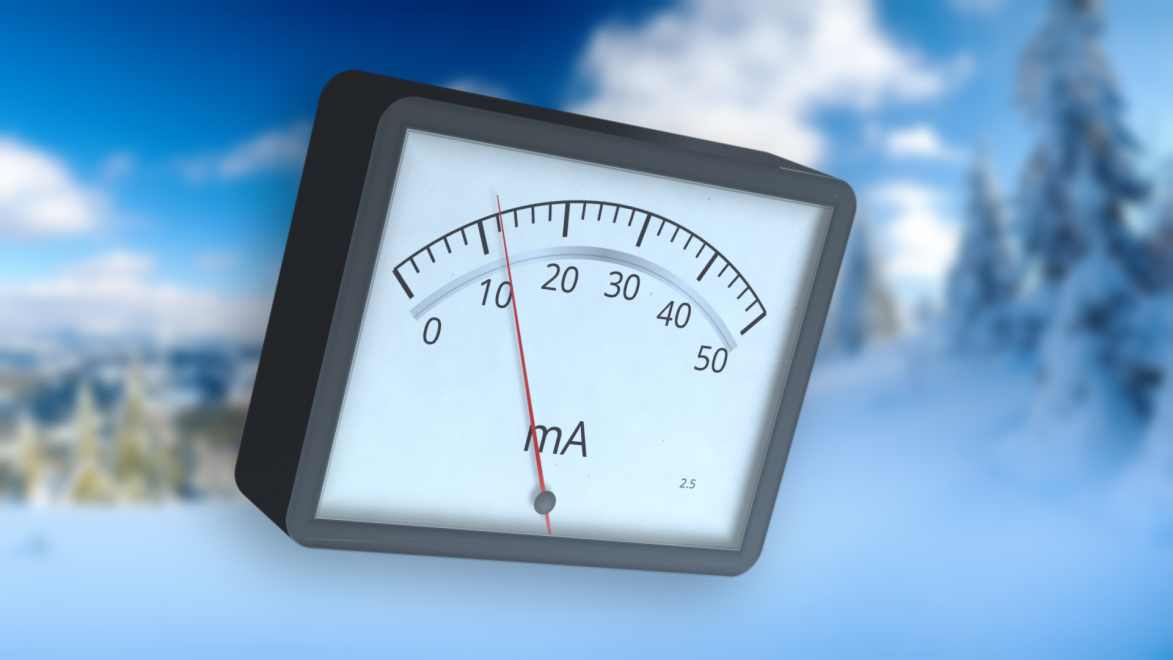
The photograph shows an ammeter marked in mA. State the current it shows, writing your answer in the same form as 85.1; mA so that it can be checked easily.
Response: 12; mA
